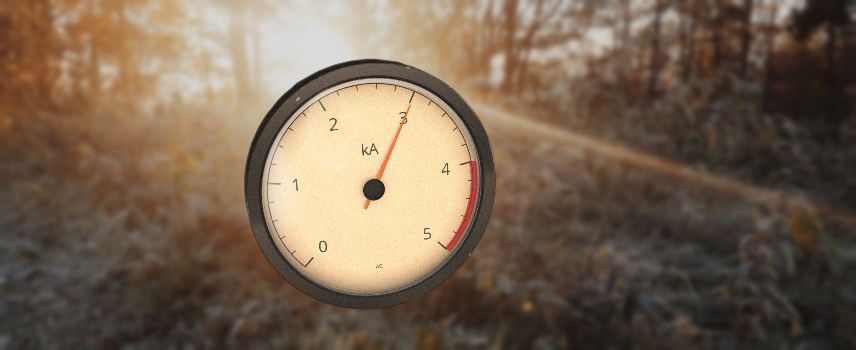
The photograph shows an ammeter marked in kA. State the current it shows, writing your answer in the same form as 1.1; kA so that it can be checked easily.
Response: 3; kA
